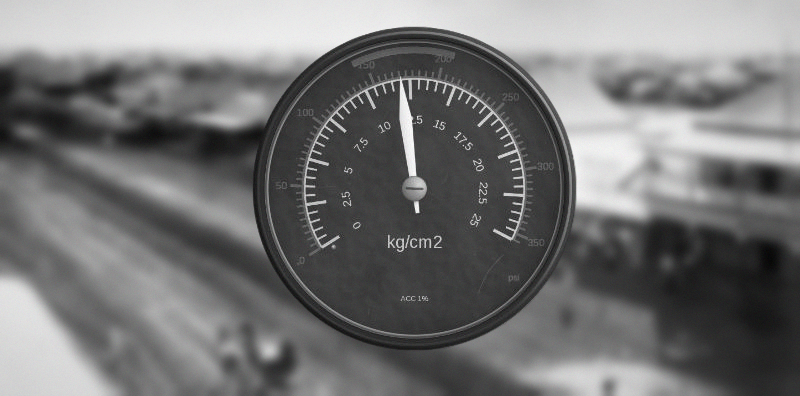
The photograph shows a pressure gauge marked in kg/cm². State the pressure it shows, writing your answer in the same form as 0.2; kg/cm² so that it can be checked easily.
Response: 12; kg/cm²
